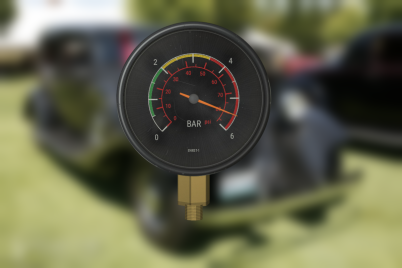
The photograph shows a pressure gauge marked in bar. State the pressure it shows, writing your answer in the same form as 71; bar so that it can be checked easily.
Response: 5.5; bar
